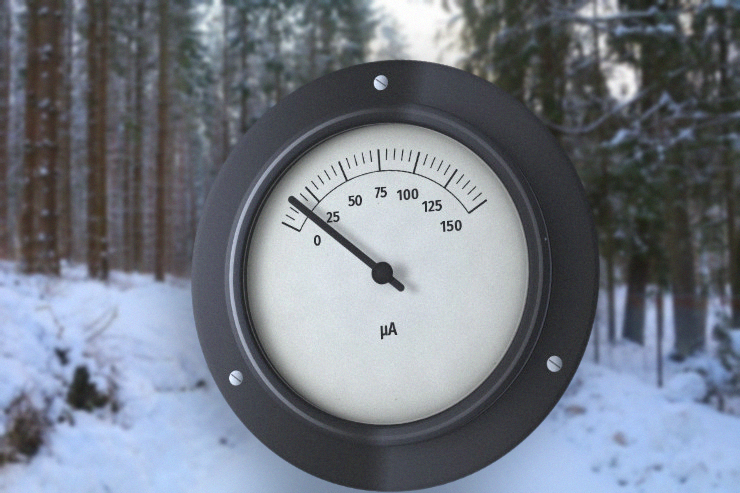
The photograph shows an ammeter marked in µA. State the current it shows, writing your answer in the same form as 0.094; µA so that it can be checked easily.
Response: 15; µA
